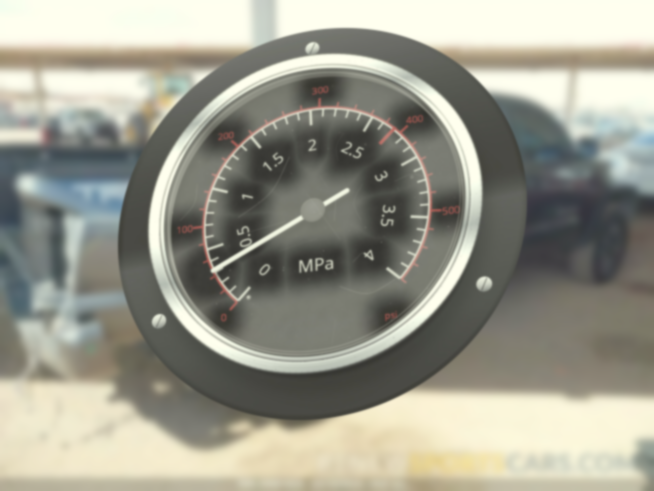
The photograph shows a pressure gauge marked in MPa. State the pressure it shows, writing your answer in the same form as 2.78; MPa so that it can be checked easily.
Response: 0.3; MPa
